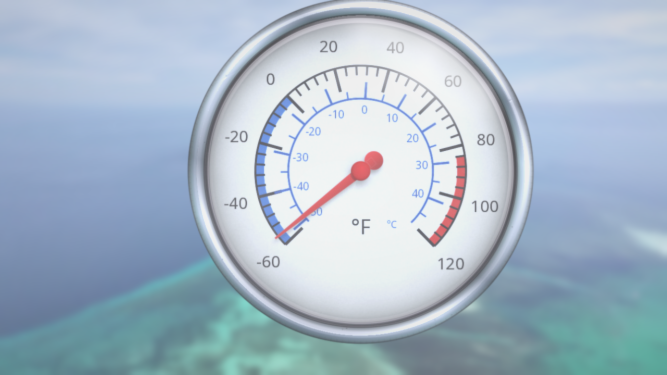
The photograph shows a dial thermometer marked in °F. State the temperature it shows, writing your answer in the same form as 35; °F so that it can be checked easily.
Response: -56; °F
